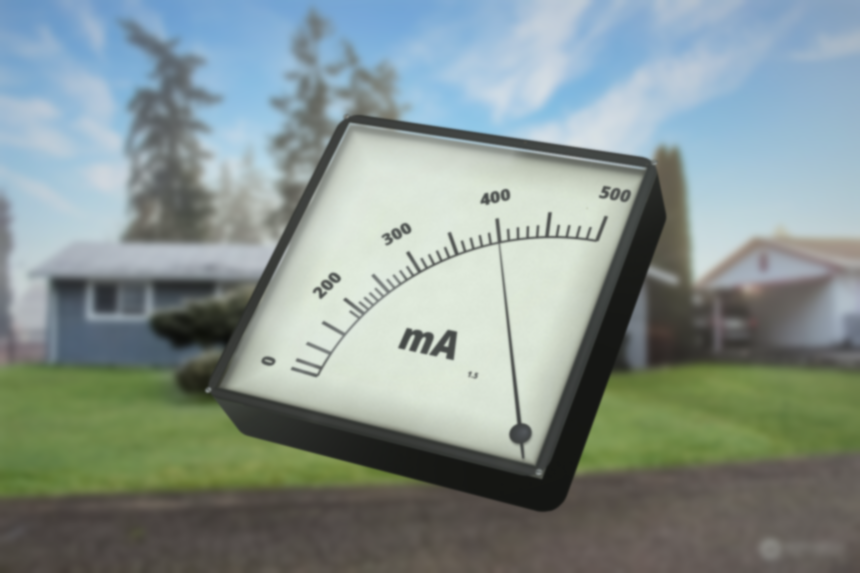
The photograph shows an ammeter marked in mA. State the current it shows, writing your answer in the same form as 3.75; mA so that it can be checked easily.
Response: 400; mA
